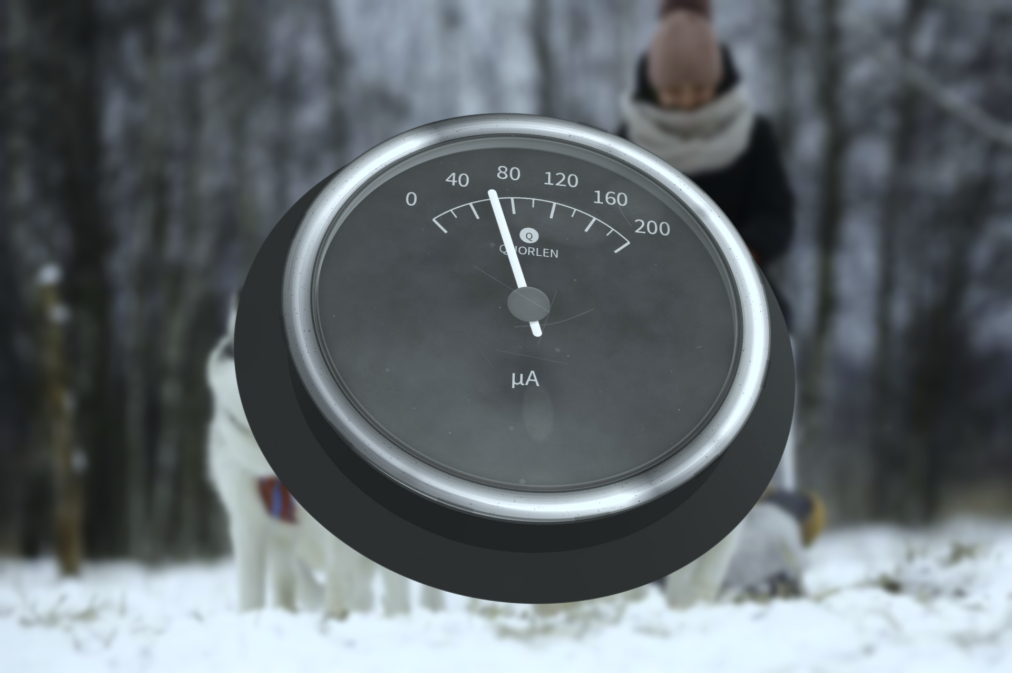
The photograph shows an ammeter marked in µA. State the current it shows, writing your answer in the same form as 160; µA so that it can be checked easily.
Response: 60; µA
